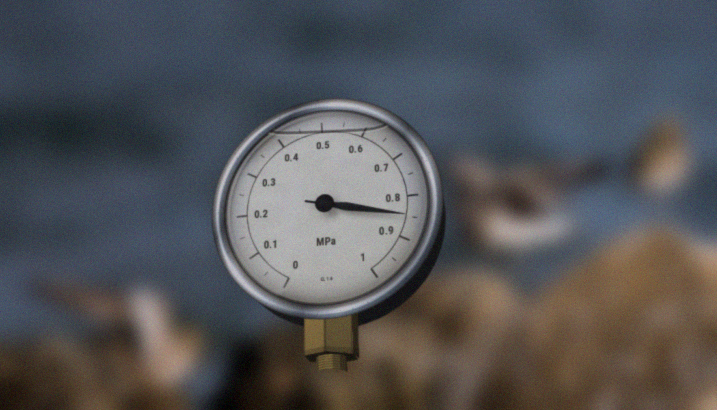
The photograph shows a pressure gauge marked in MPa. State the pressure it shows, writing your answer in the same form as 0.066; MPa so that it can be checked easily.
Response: 0.85; MPa
